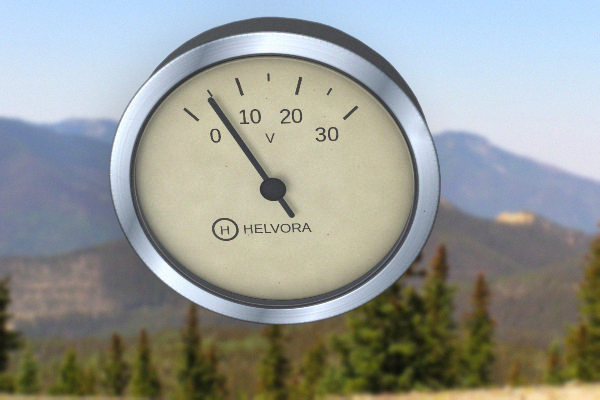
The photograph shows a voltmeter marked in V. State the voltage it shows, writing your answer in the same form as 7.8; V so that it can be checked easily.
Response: 5; V
